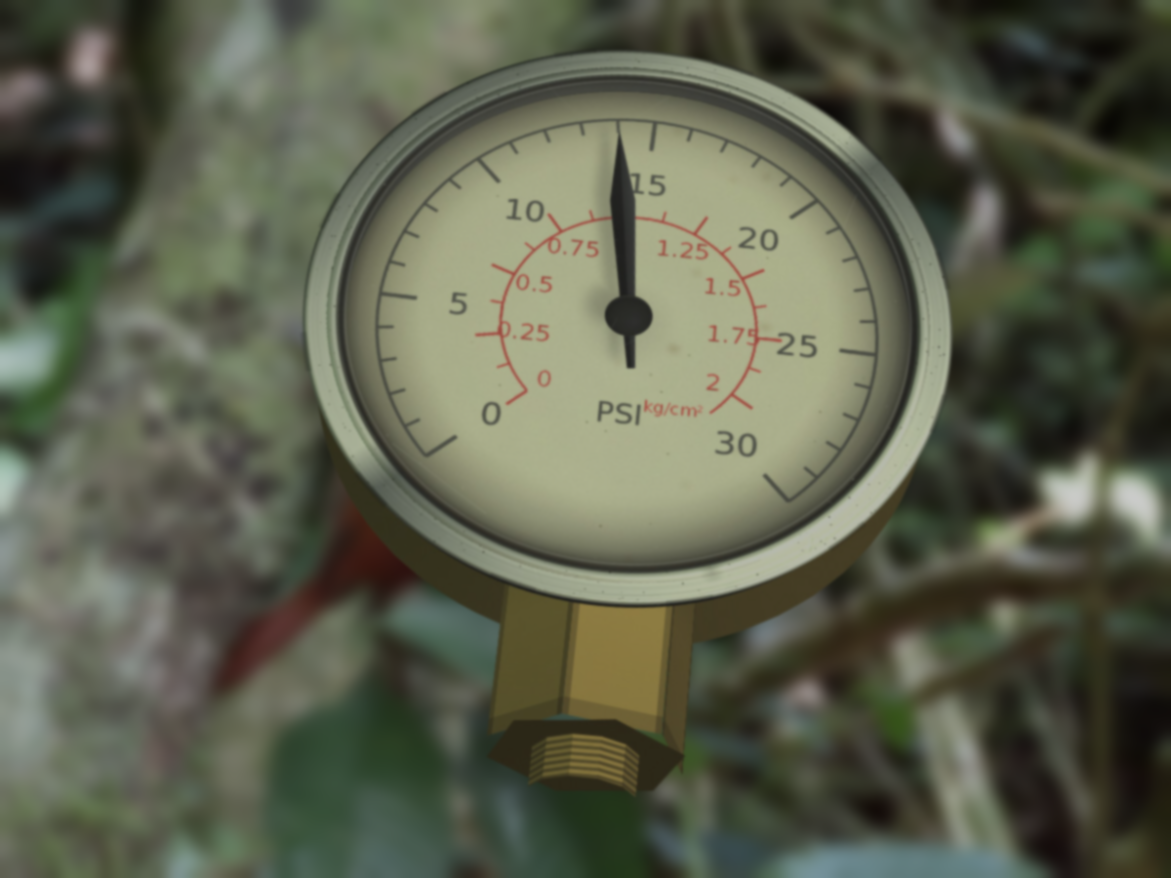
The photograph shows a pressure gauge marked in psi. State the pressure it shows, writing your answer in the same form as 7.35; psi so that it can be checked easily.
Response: 14; psi
